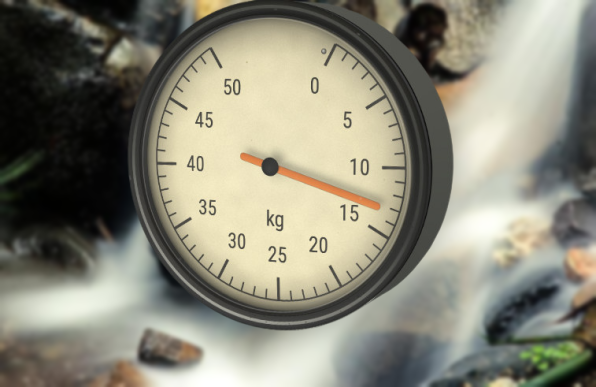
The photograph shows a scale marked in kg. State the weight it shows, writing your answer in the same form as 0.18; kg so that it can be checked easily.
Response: 13; kg
